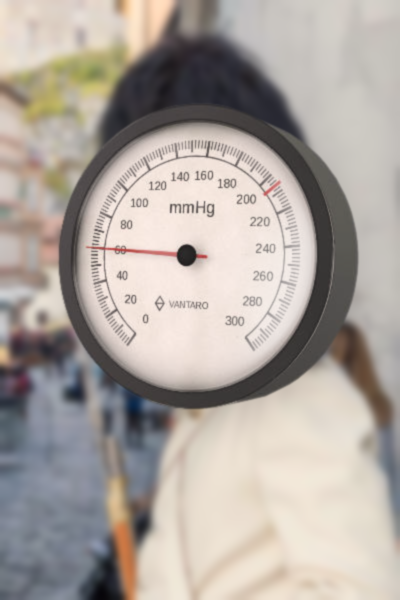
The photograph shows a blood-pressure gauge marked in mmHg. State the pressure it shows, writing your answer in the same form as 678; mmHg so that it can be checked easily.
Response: 60; mmHg
